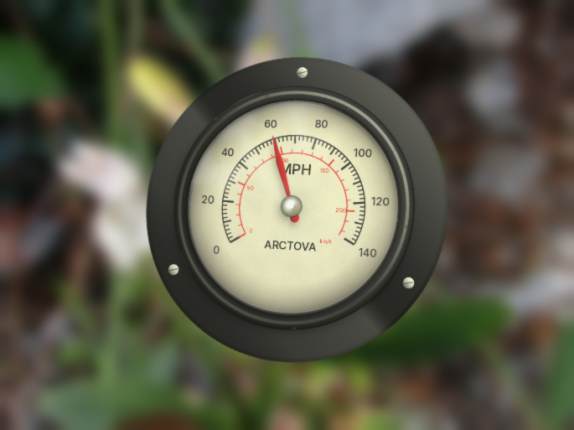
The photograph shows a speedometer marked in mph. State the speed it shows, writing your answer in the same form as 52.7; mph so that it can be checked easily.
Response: 60; mph
